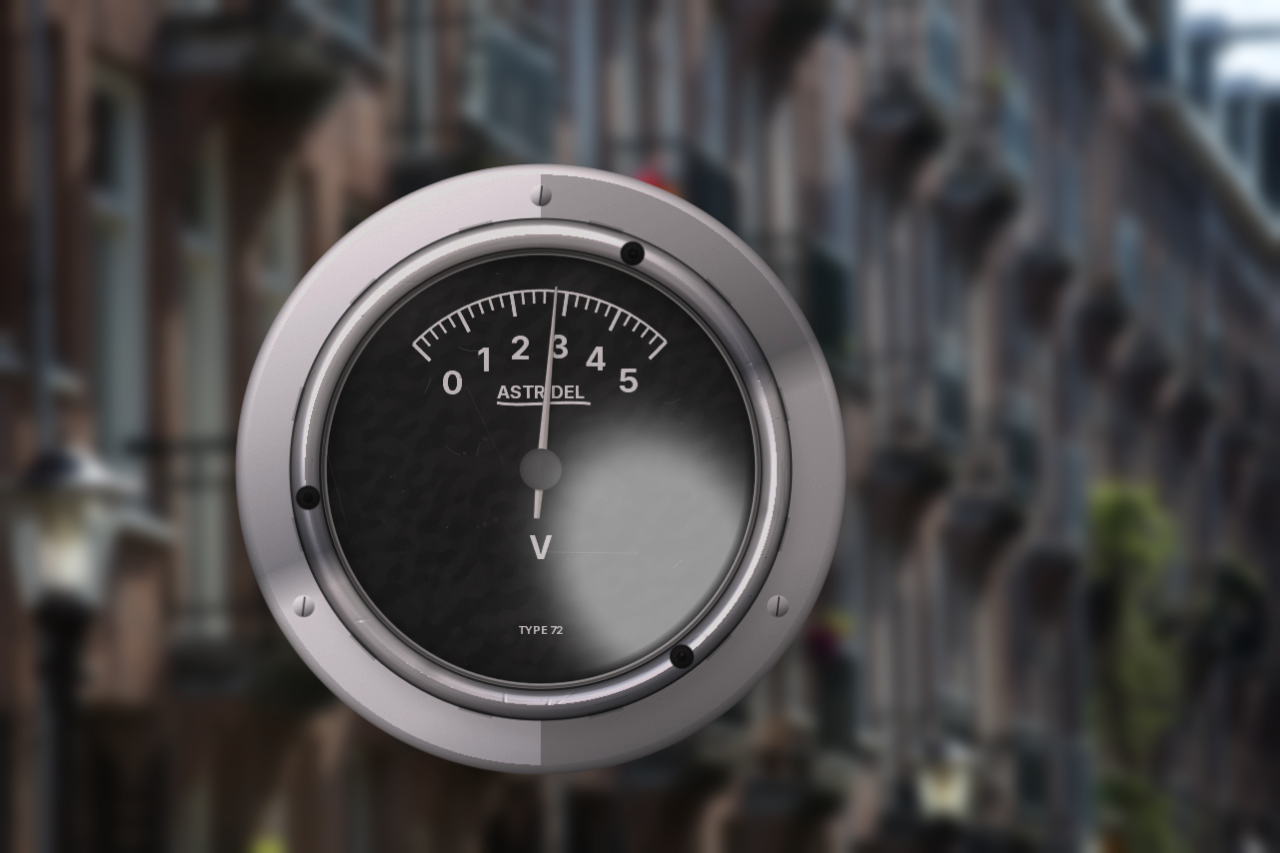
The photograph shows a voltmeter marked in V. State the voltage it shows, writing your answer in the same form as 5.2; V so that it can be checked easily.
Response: 2.8; V
